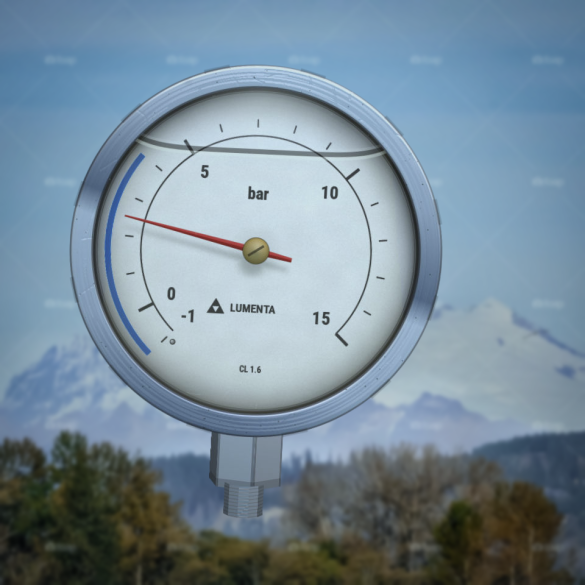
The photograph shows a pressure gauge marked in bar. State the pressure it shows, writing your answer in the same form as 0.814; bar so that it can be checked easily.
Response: 2.5; bar
